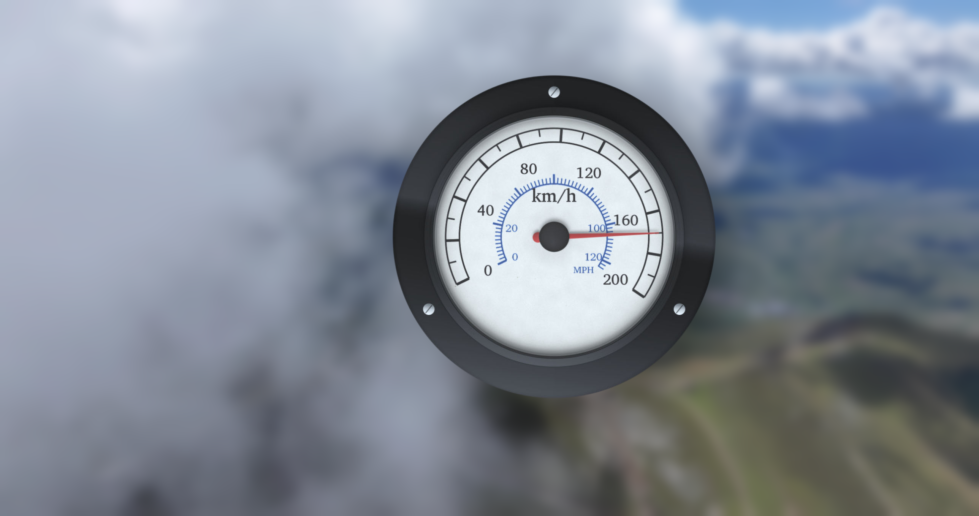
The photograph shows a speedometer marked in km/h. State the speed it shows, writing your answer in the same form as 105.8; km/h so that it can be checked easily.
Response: 170; km/h
